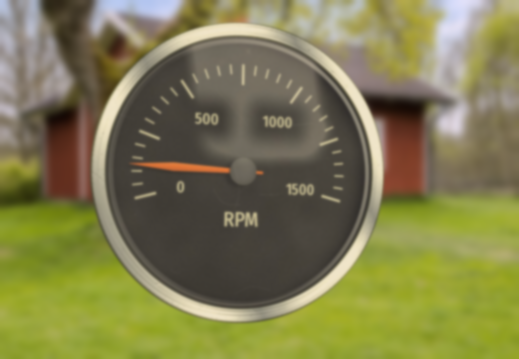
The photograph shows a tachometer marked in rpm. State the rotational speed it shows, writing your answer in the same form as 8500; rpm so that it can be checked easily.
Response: 125; rpm
